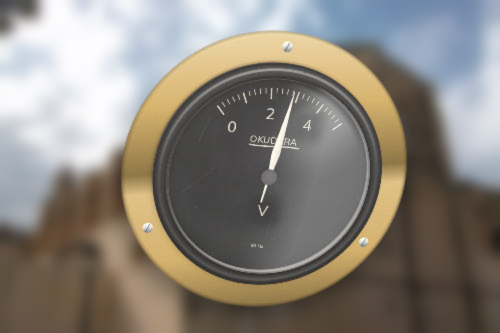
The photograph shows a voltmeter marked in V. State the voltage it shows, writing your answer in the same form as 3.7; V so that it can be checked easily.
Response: 2.8; V
